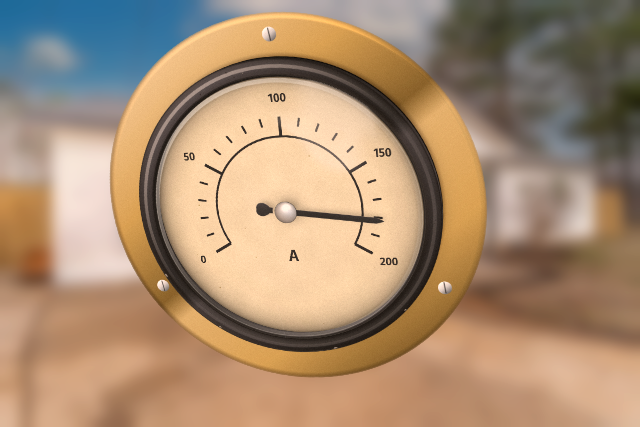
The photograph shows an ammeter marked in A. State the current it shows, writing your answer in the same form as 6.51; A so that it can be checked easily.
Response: 180; A
